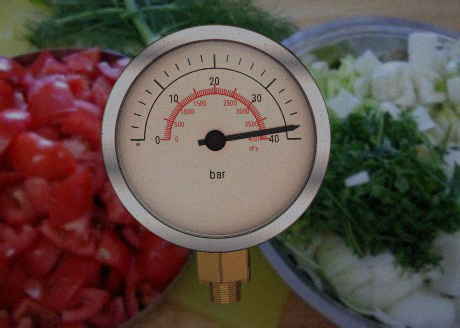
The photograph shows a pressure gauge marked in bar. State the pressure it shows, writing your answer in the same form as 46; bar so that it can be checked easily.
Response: 38; bar
